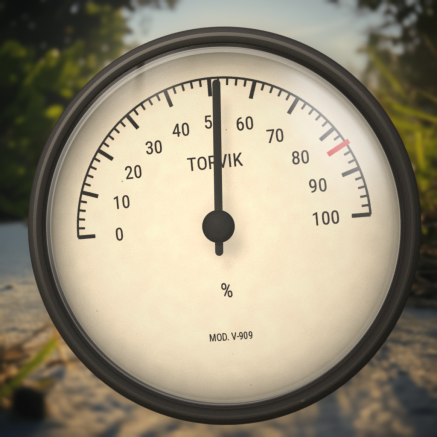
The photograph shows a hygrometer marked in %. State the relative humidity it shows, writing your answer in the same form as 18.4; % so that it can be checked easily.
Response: 52; %
